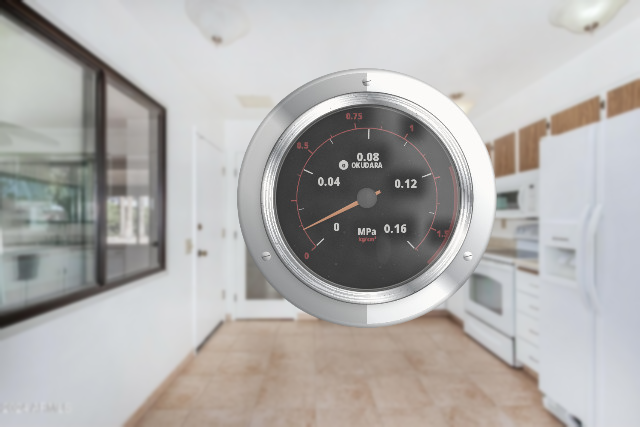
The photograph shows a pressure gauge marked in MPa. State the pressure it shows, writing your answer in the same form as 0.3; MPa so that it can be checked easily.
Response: 0.01; MPa
